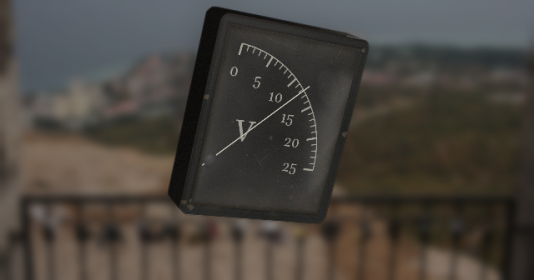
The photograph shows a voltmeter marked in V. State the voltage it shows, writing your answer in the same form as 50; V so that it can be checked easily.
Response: 12; V
